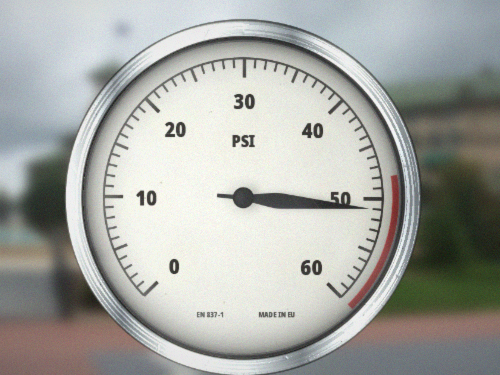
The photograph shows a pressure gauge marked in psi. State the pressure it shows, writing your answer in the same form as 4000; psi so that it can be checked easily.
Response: 51; psi
